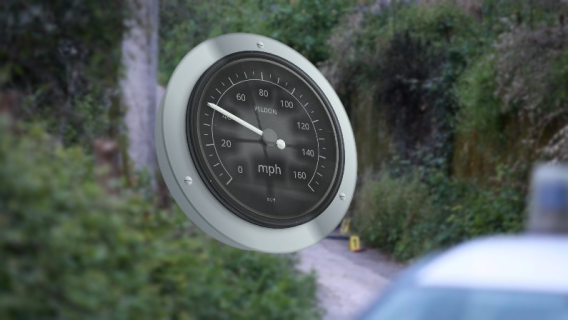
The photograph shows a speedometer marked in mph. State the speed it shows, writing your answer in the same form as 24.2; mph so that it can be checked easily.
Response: 40; mph
